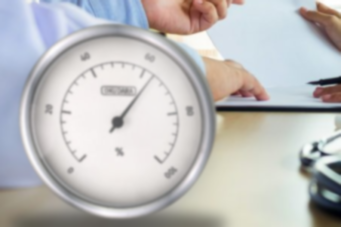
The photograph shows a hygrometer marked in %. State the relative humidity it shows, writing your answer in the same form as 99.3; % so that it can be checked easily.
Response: 64; %
